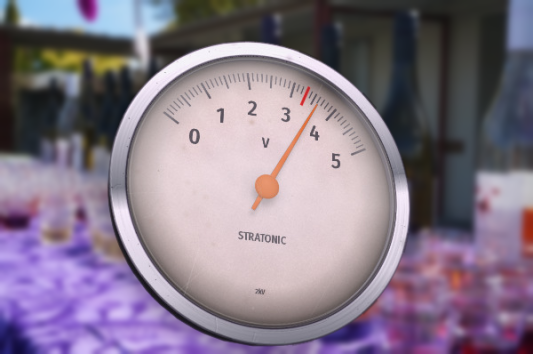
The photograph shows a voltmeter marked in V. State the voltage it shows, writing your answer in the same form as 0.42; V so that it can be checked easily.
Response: 3.6; V
